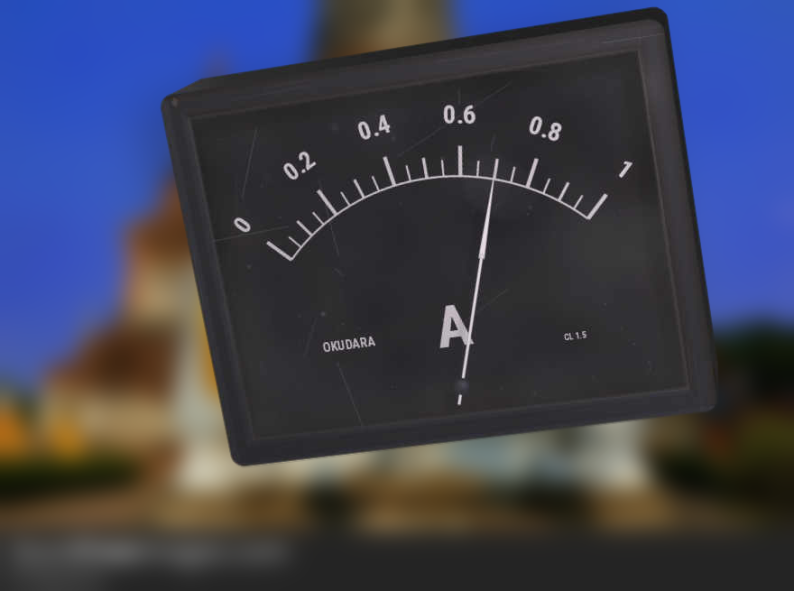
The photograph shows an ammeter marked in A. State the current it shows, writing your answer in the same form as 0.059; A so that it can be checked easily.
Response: 0.7; A
